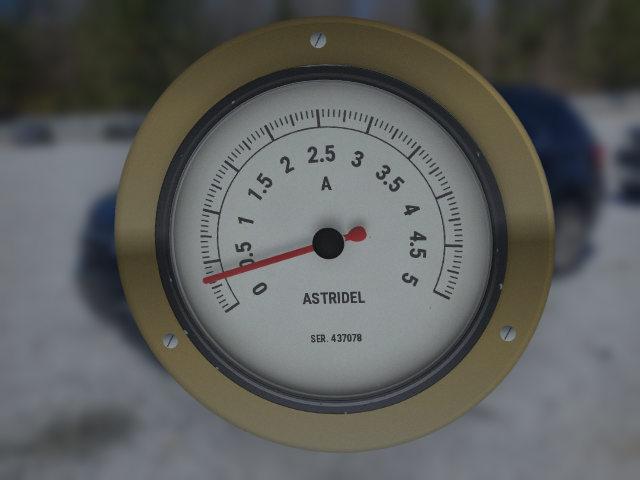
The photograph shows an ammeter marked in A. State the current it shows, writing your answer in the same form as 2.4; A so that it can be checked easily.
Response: 0.35; A
